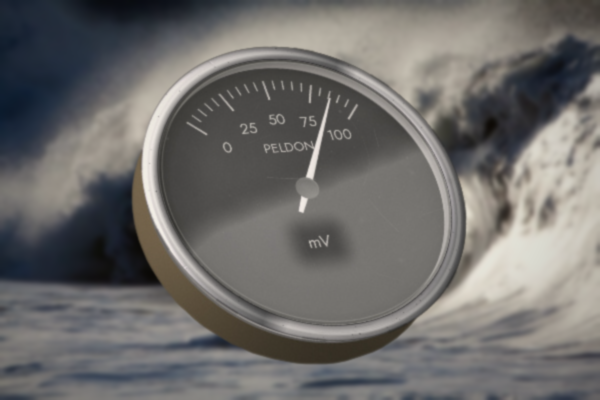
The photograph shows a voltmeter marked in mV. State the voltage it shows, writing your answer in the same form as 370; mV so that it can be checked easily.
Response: 85; mV
